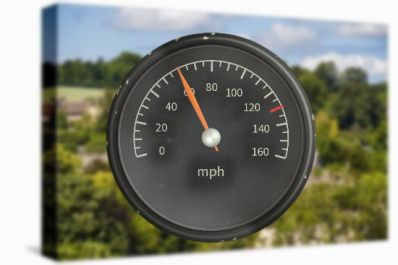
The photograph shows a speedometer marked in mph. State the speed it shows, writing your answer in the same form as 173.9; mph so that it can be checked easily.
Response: 60; mph
